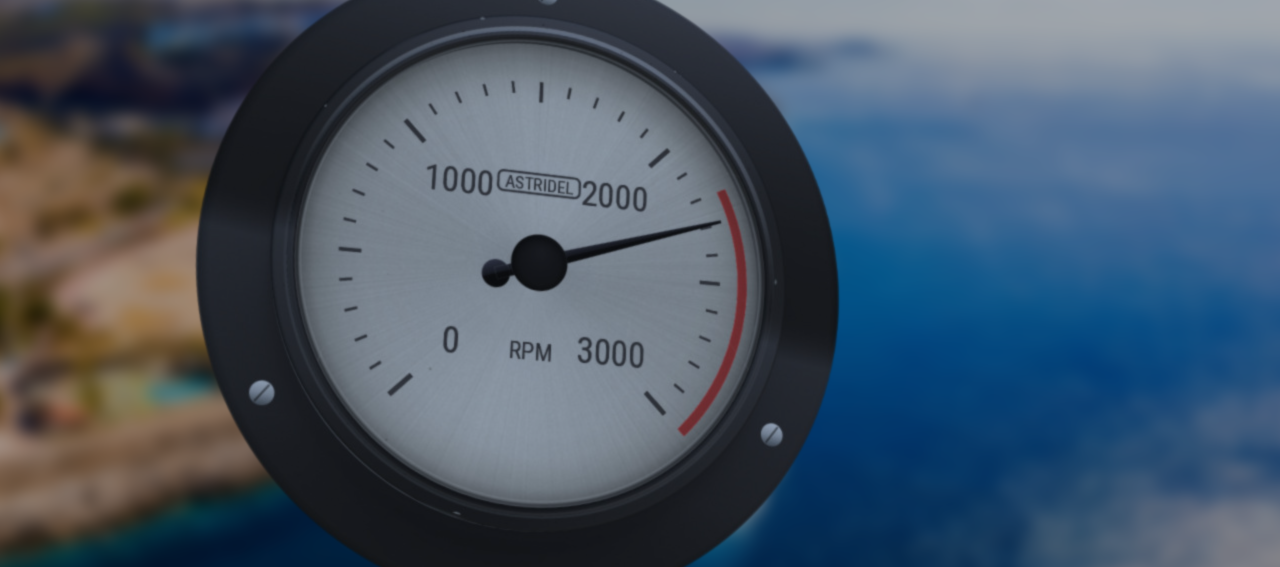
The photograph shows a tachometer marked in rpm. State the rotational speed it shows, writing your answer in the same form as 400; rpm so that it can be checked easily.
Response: 2300; rpm
